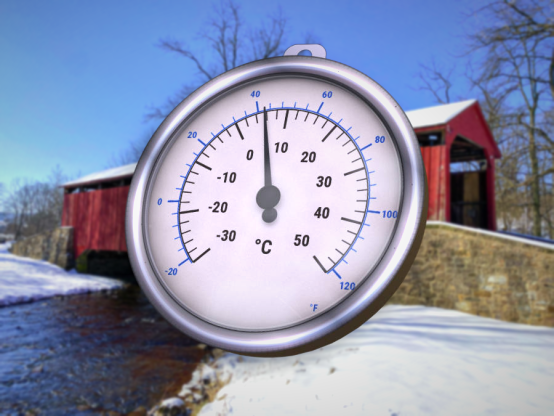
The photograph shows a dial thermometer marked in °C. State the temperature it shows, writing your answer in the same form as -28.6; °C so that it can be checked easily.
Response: 6; °C
